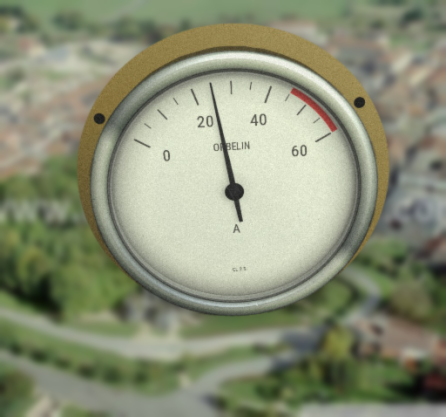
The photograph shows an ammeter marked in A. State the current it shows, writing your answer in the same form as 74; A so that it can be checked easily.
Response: 25; A
